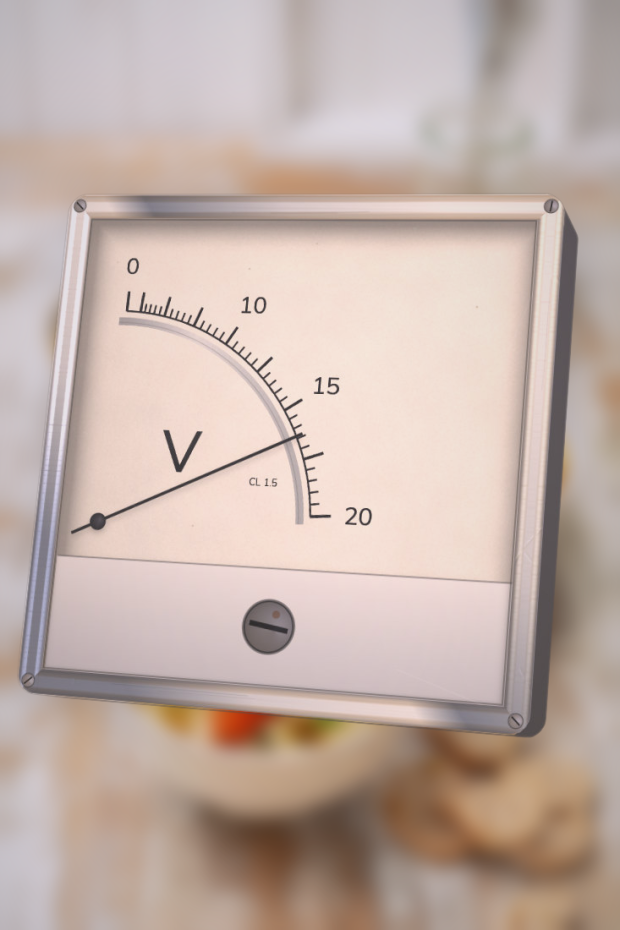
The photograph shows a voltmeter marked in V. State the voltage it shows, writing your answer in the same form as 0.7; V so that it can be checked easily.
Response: 16.5; V
